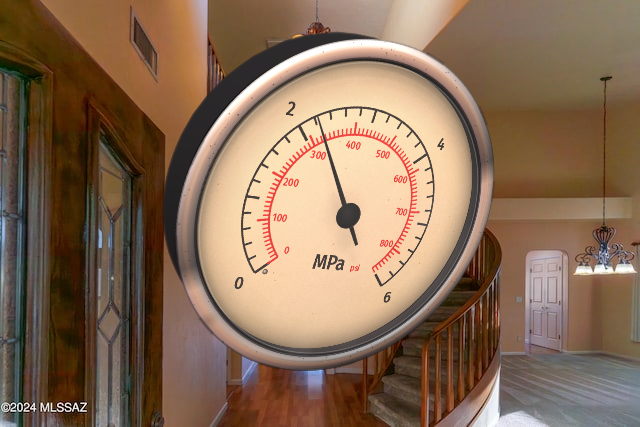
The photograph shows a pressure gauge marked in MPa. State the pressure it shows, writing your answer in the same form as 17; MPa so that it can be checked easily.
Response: 2.2; MPa
